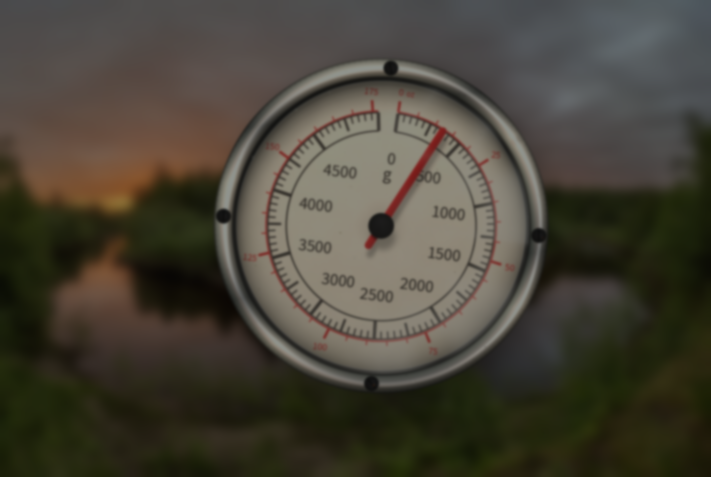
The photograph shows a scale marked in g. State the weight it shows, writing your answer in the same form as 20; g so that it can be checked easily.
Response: 350; g
